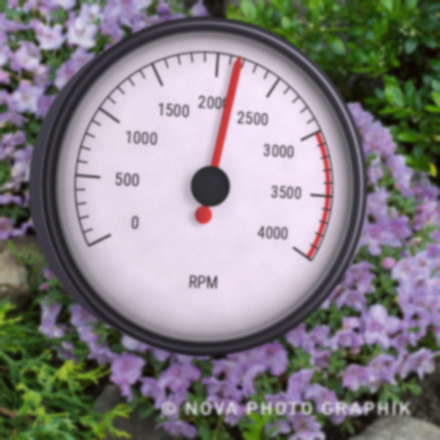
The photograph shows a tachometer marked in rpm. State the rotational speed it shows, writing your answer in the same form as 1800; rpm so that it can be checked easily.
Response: 2150; rpm
